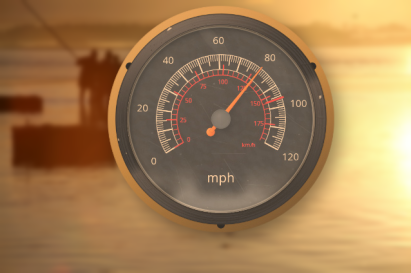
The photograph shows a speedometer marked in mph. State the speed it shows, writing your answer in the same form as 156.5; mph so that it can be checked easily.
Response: 80; mph
